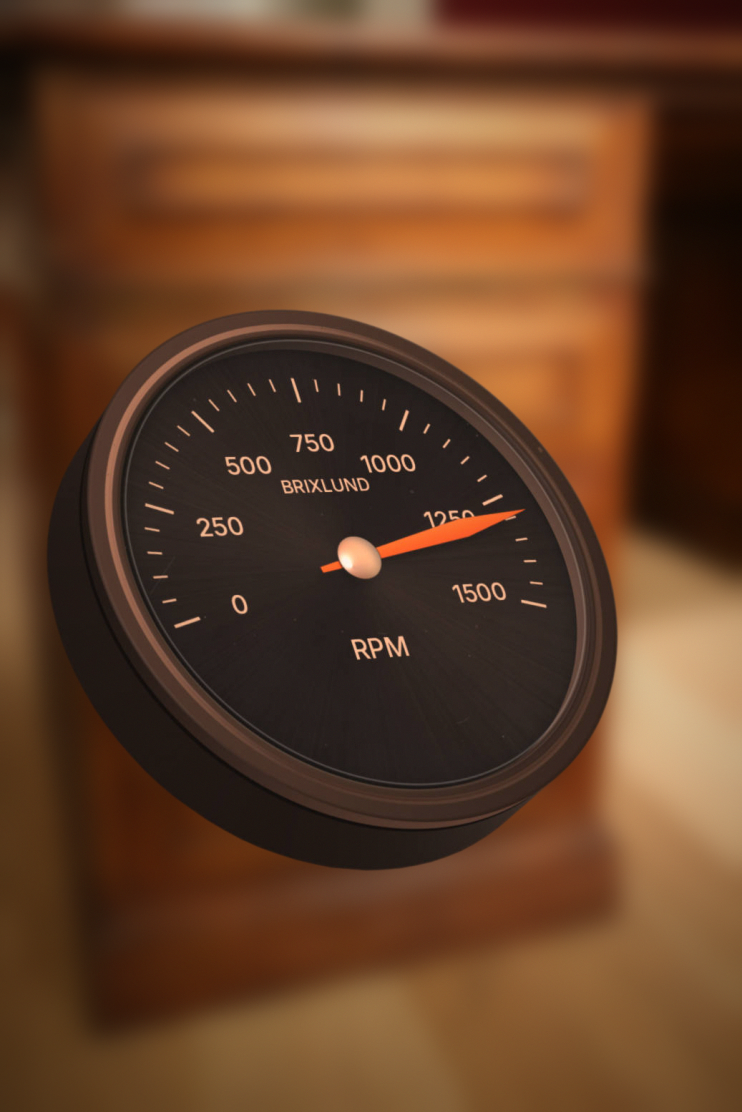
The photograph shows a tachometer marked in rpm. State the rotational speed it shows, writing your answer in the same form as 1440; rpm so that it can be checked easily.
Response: 1300; rpm
